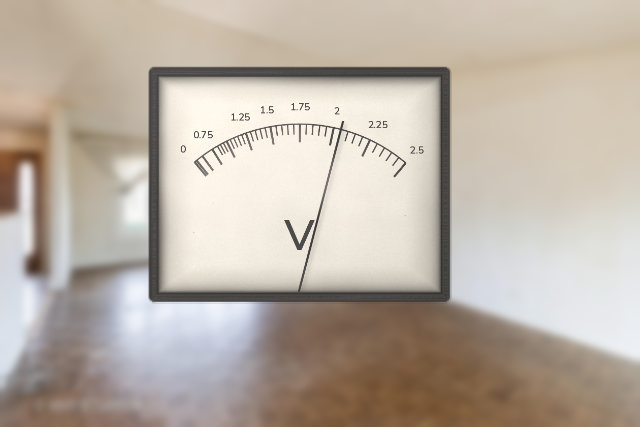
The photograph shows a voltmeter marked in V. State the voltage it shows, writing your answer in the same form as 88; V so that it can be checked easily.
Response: 2.05; V
